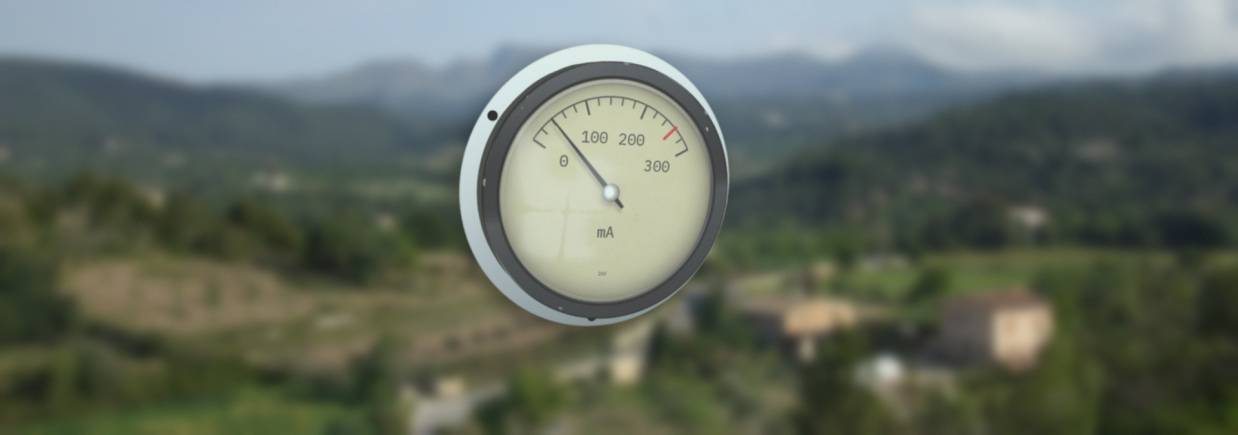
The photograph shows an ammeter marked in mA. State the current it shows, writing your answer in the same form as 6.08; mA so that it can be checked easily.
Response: 40; mA
